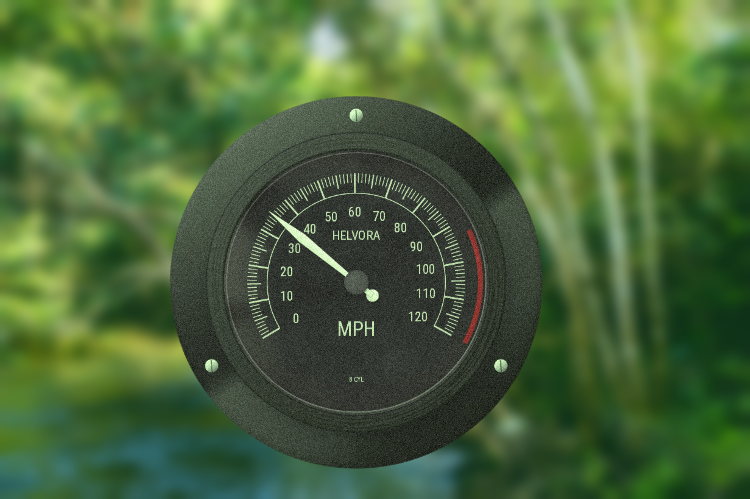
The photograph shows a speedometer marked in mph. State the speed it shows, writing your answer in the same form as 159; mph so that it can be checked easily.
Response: 35; mph
